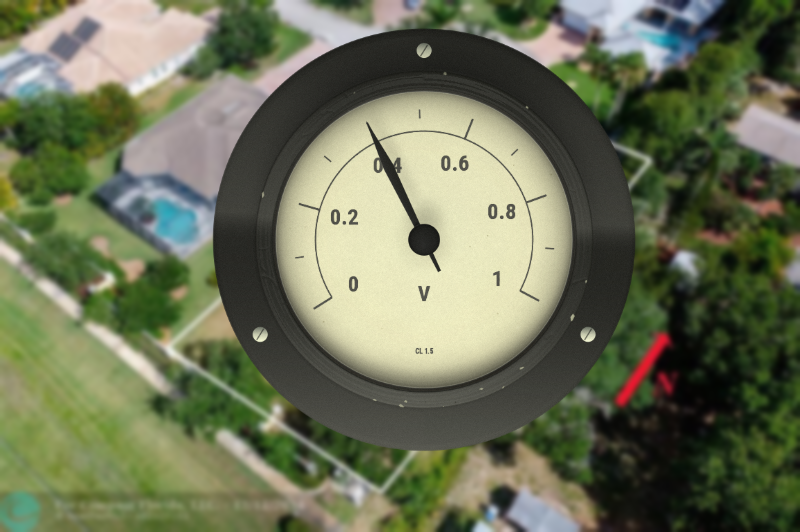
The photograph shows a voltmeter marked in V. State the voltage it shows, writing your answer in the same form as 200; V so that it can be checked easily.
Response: 0.4; V
